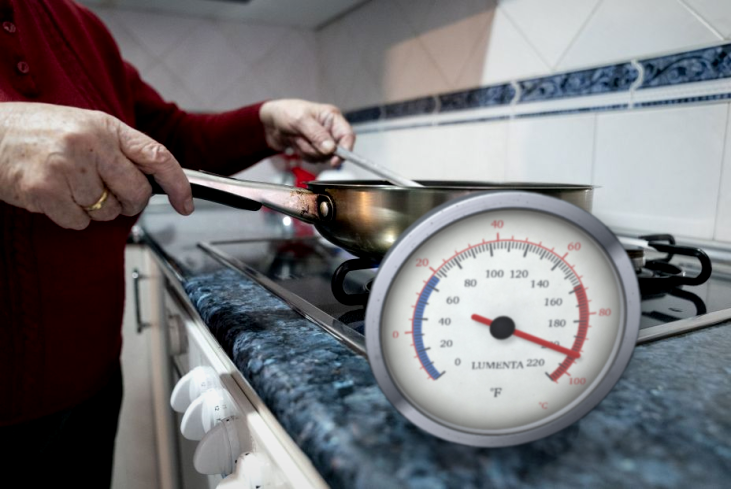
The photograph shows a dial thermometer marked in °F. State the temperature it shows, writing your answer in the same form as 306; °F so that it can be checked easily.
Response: 200; °F
